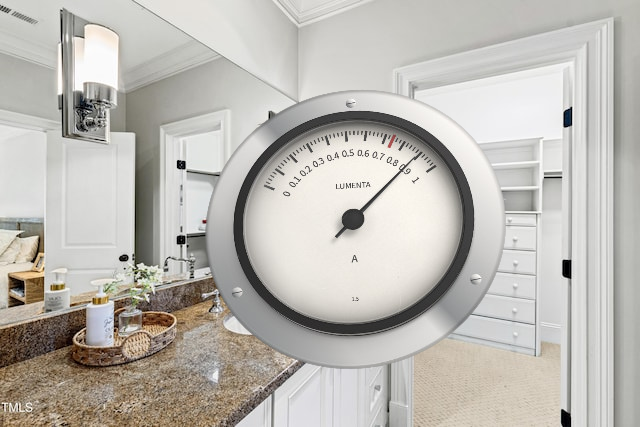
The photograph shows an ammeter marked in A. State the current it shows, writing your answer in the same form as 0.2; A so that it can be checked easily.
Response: 0.9; A
